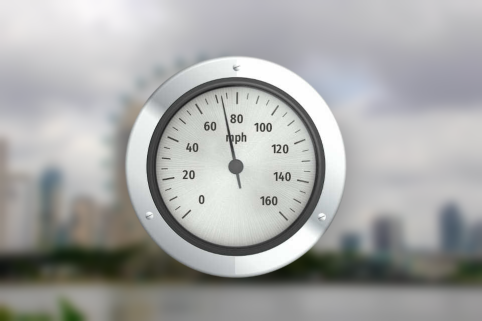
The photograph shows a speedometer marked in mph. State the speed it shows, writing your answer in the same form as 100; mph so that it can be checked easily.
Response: 72.5; mph
